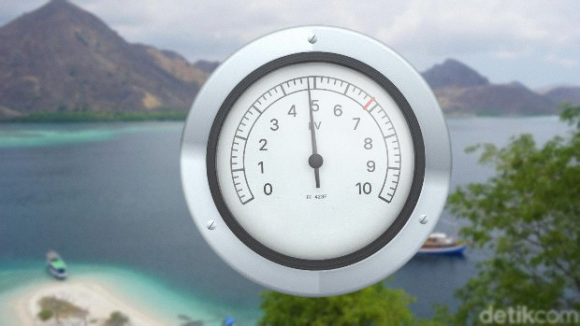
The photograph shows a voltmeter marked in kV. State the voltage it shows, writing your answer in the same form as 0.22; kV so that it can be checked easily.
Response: 4.8; kV
